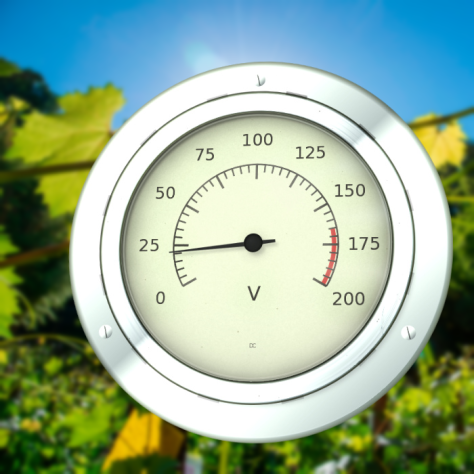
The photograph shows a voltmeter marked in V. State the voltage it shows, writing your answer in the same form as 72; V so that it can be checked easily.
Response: 20; V
